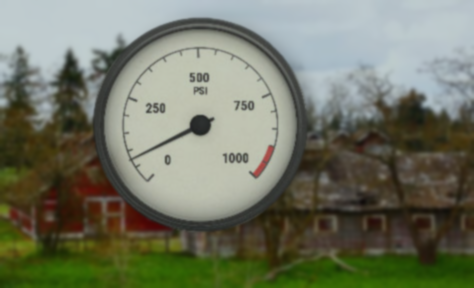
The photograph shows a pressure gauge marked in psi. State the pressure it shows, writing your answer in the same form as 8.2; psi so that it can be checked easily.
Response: 75; psi
